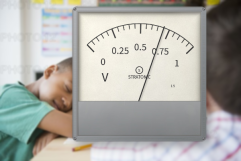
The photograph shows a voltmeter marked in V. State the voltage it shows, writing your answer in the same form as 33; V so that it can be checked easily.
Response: 0.7; V
